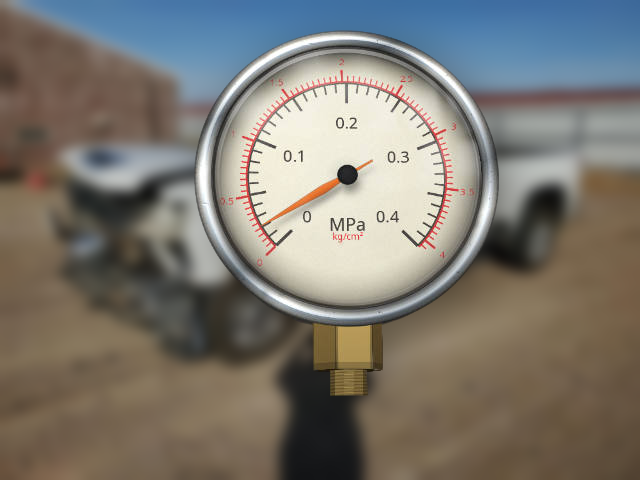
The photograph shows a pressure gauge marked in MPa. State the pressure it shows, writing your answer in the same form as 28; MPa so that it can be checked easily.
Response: 0.02; MPa
